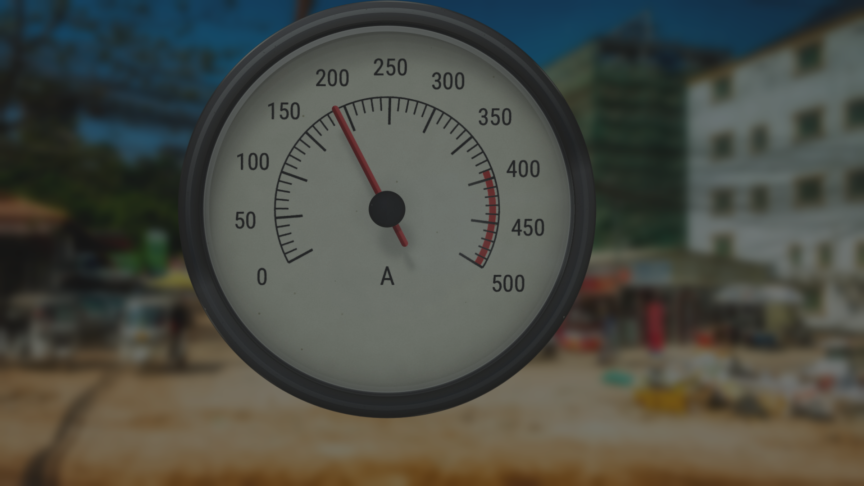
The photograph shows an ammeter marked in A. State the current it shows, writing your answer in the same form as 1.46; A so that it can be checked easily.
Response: 190; A
